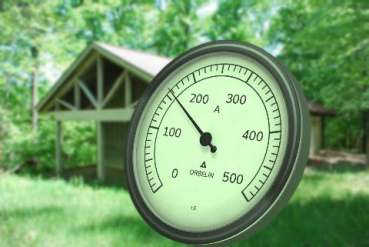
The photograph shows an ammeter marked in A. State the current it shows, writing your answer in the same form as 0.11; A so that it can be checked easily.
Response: 160; A
